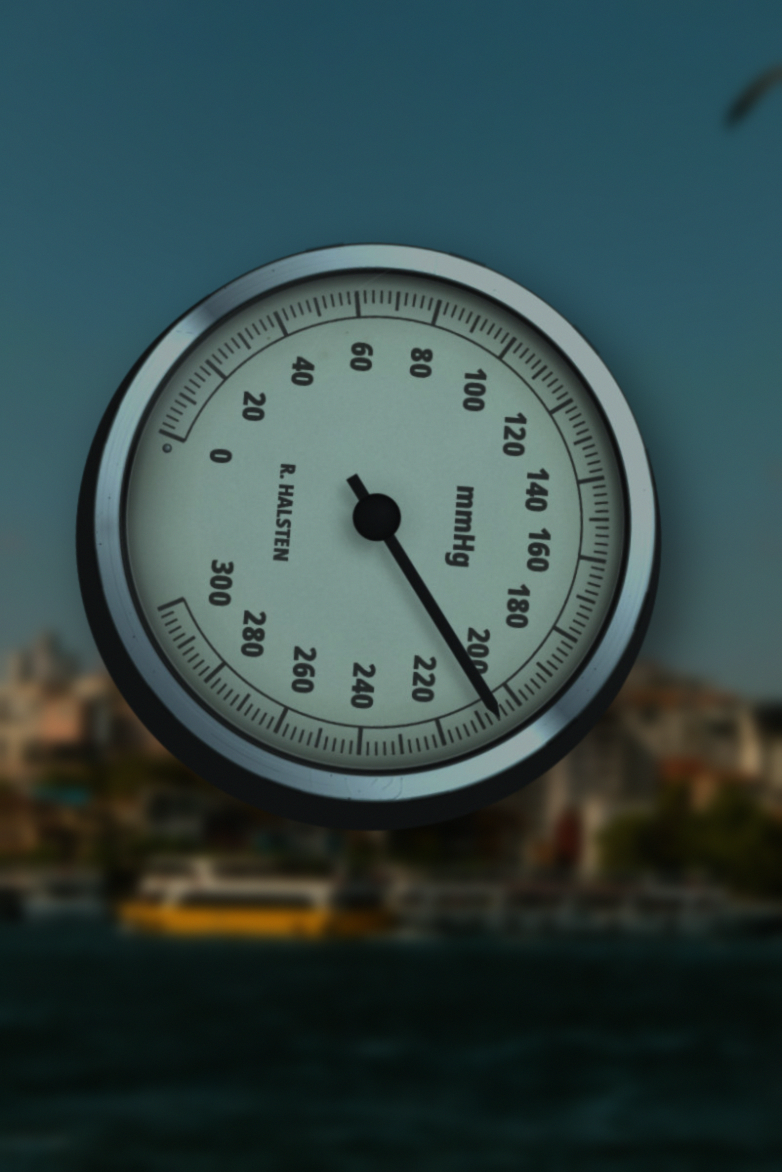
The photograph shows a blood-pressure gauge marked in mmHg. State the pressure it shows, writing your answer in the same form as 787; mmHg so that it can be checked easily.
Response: 206; mmHg
